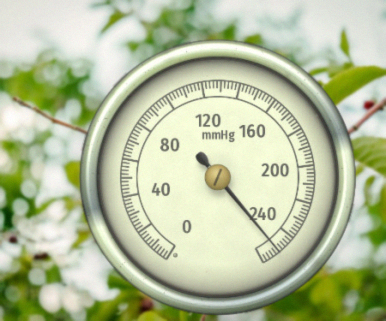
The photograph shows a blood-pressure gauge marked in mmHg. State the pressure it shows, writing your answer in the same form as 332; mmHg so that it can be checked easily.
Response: 250; mmHg
